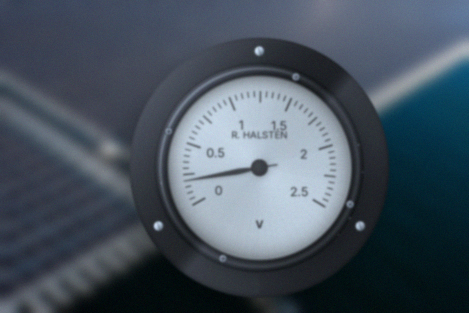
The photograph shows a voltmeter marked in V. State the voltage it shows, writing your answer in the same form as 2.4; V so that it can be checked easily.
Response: 0.2; V
